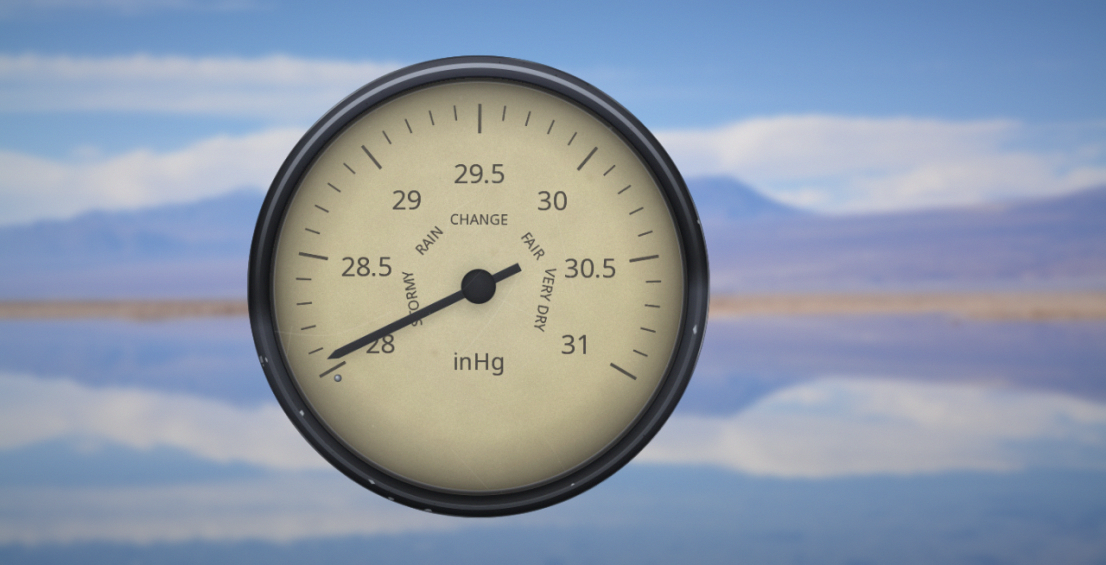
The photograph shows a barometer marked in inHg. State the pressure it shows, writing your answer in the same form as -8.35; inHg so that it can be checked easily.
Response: 28.05; inHg
